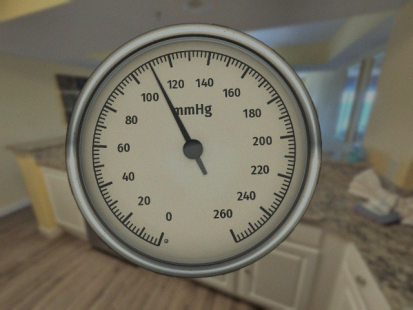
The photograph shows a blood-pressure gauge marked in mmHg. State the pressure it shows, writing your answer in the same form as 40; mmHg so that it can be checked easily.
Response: 110; mmHg
